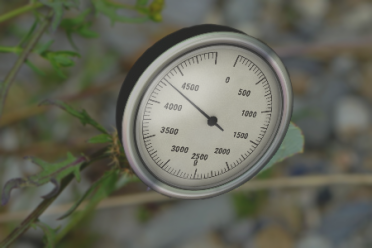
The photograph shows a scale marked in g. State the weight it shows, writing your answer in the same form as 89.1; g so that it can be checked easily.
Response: 4300; g
